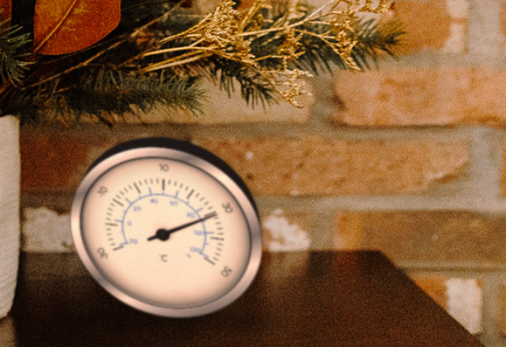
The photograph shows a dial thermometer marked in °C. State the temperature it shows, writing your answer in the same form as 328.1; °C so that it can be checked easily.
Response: 30; °C
